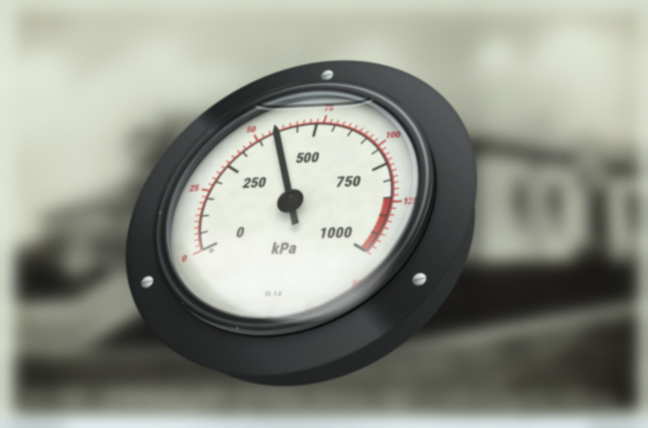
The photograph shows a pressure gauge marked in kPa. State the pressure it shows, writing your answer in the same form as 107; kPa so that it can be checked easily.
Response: 400; kPa
